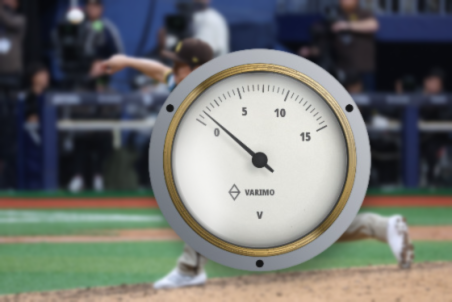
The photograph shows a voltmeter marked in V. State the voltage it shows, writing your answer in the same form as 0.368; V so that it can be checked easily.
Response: 1; V
